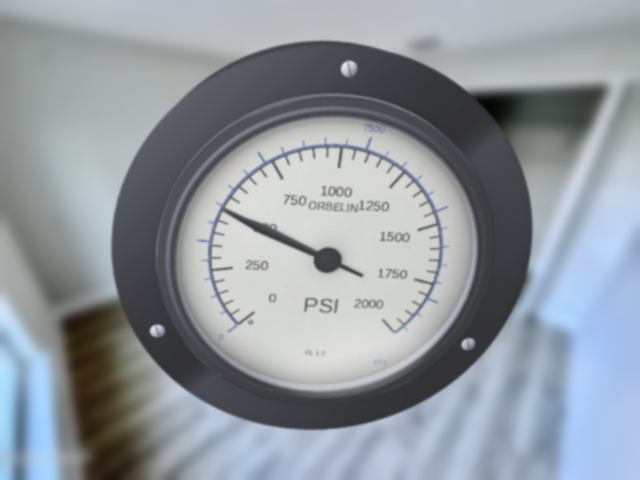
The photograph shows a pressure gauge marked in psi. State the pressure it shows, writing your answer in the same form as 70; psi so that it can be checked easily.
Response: 500; psi
